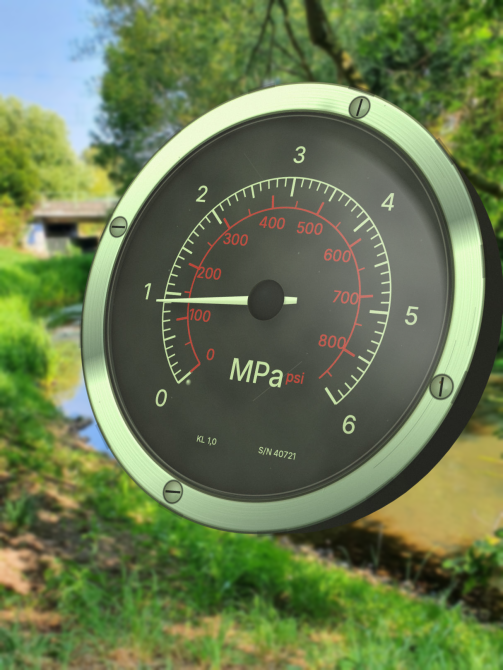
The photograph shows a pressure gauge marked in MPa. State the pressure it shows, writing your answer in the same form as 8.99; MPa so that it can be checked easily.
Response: 0.9; MPa
